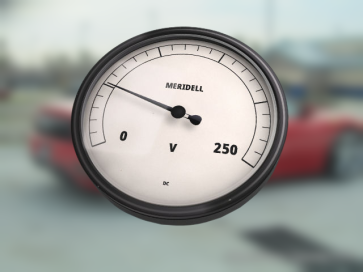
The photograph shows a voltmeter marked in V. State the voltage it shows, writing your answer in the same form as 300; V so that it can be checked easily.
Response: 50; V
